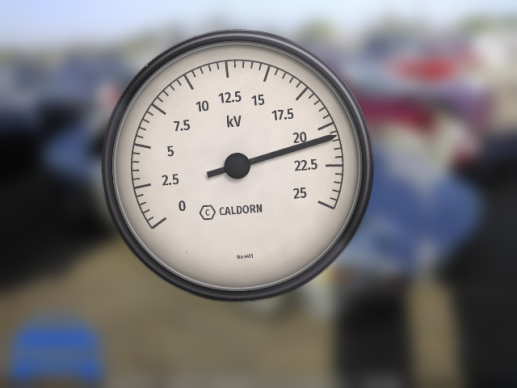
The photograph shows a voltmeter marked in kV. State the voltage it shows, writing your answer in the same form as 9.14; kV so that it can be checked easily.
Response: 20.75; kV
